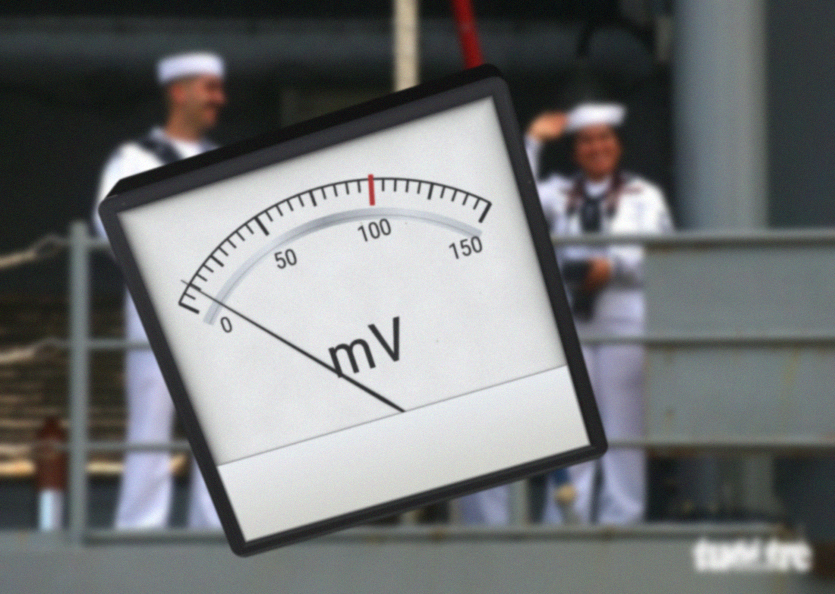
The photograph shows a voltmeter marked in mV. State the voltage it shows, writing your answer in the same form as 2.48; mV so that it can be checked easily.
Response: 10; mV
